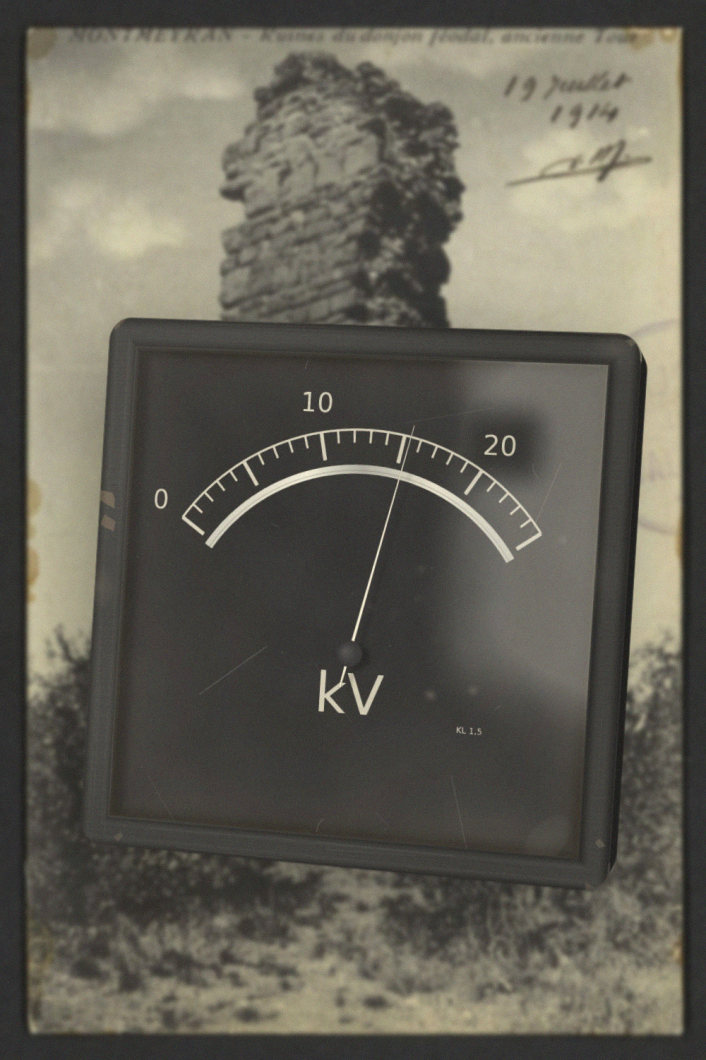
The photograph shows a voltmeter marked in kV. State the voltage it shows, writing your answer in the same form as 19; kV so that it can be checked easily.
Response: 15.5; kV
